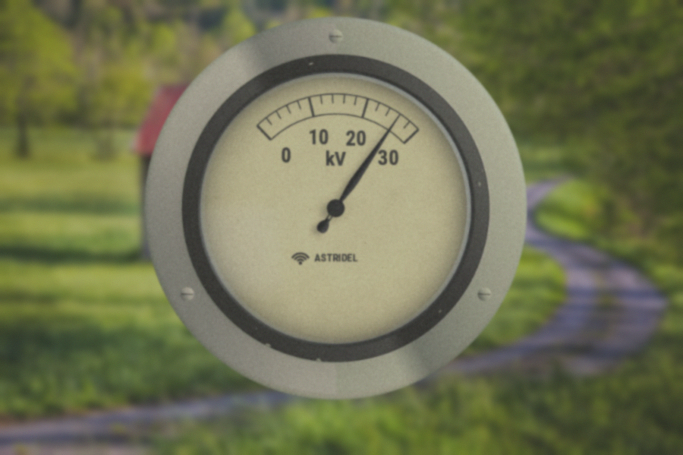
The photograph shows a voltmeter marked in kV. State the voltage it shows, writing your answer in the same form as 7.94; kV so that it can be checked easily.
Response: 26; kV
